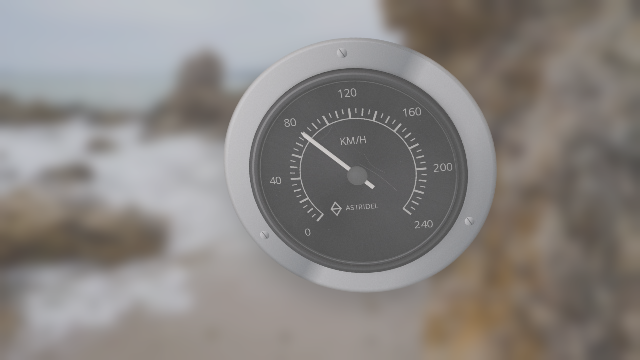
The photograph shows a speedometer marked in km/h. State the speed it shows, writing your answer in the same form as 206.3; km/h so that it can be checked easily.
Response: 80; km/h
